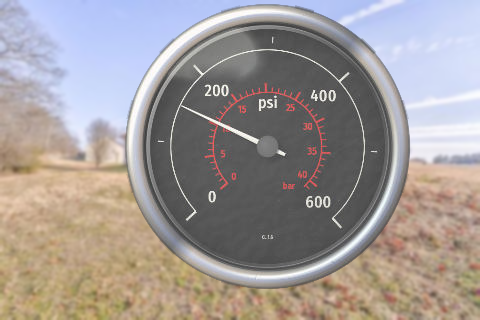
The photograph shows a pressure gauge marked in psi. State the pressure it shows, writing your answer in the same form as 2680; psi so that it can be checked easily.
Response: 150; psi
